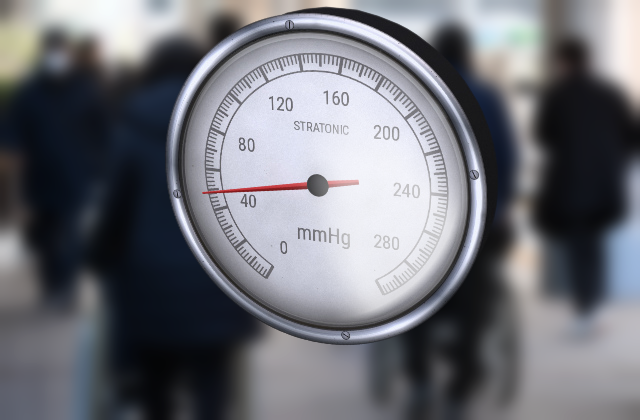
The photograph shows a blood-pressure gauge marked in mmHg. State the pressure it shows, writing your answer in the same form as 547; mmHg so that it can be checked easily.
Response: 50; mmHg
